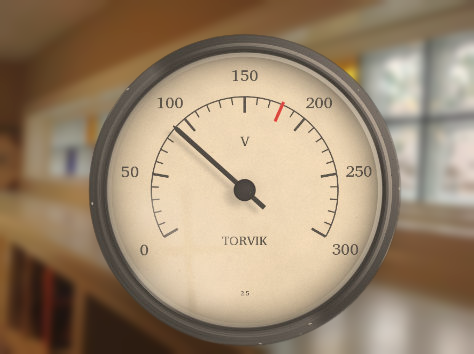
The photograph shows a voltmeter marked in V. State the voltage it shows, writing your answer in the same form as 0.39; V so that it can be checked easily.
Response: 90; V
